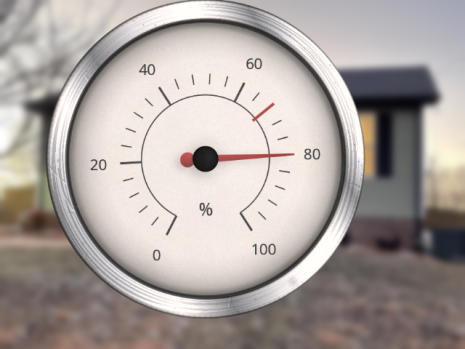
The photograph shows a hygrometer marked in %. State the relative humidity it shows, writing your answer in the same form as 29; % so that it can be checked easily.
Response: 80; %
